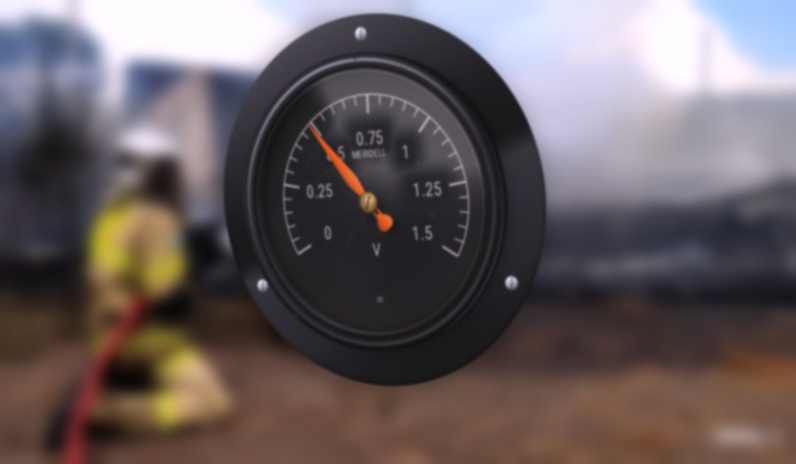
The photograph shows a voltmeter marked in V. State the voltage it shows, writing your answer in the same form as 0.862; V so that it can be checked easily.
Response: 0.5; V
